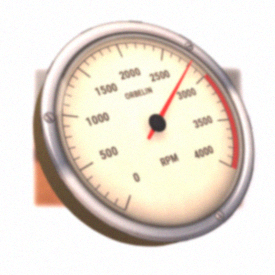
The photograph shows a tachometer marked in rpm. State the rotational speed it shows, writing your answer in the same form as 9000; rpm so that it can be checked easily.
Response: 2800; rpm
